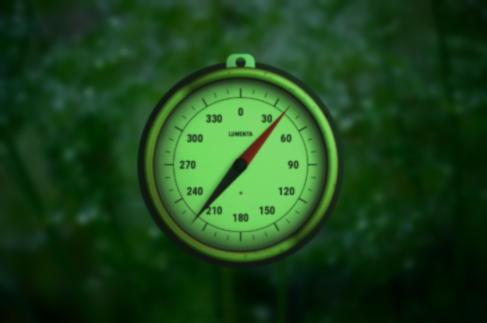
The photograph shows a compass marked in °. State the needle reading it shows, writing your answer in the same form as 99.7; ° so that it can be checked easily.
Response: 40; °
